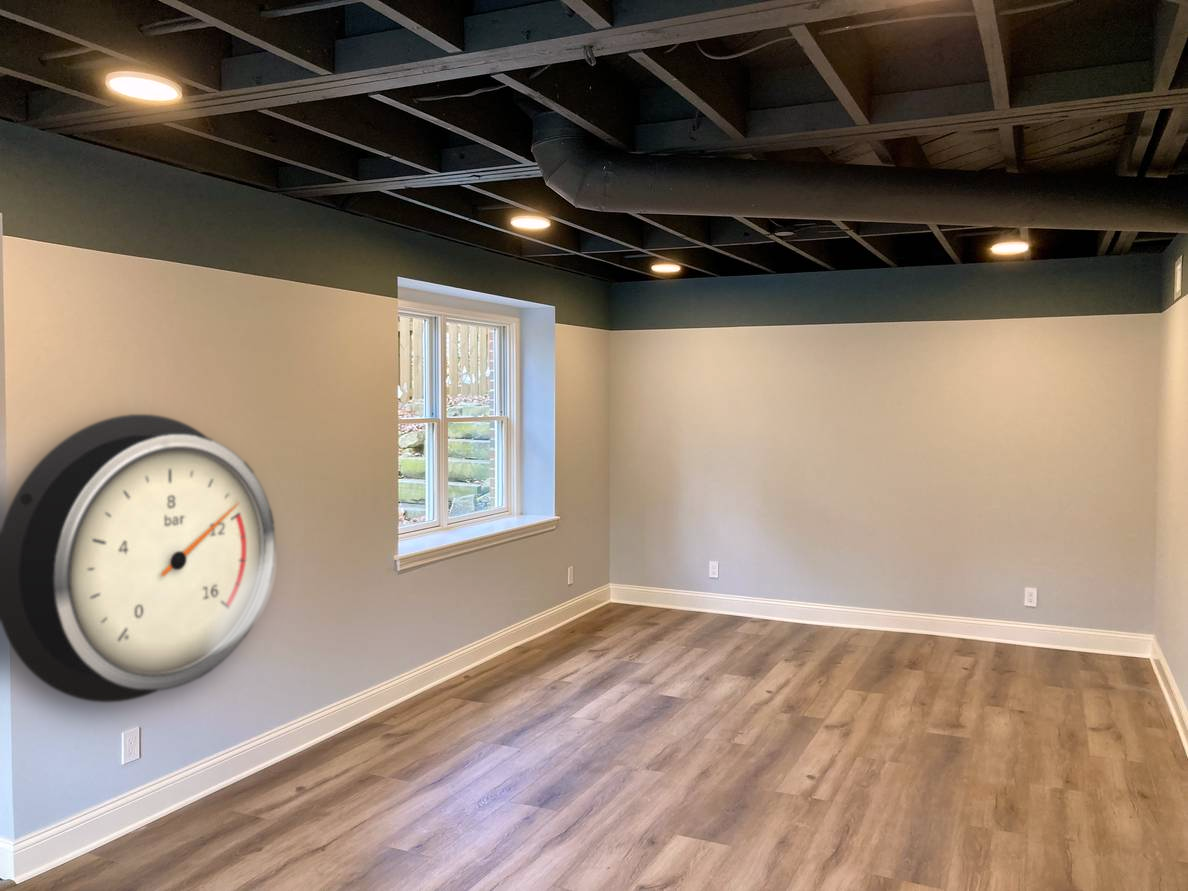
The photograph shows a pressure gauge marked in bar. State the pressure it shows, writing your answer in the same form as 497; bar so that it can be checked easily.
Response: 11.5; bar
